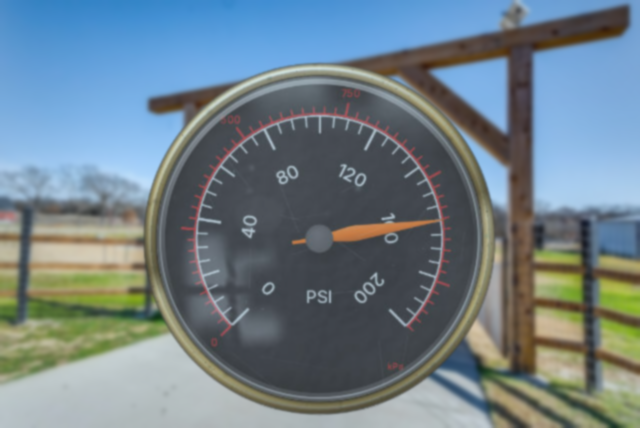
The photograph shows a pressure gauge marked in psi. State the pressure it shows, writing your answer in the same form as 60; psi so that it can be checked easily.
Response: 160; psi
